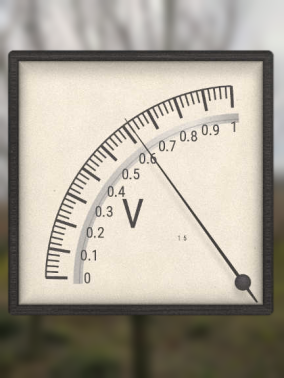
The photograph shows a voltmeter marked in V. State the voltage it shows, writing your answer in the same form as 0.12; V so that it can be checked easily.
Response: 0.62; V
